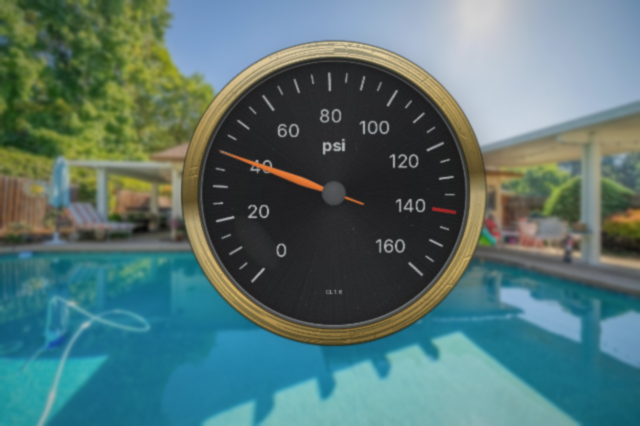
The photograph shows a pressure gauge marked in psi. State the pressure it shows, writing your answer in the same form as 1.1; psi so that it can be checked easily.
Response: 40; psi
